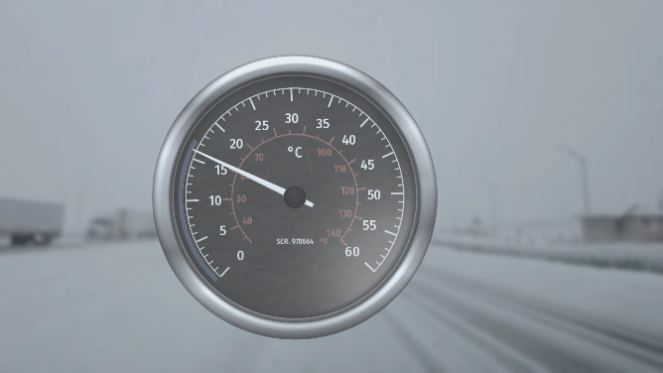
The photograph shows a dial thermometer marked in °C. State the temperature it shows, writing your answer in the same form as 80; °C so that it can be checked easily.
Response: 16; °C
